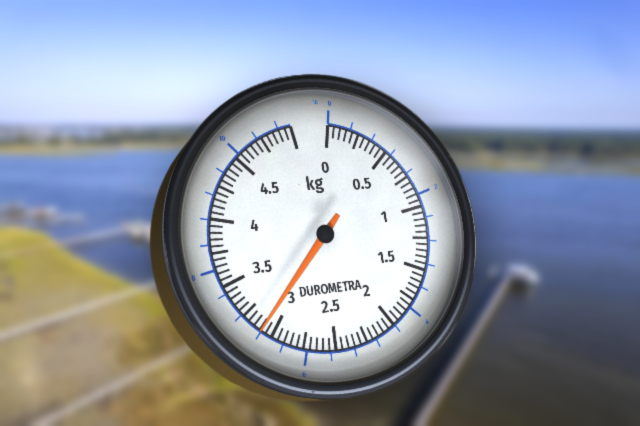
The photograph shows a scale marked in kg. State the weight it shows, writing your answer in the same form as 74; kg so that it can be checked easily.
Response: 3.1; kg
